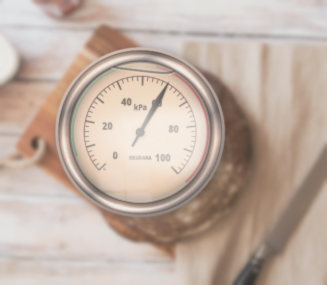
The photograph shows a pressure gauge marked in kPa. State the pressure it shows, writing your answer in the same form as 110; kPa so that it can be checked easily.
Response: 60; kPa
